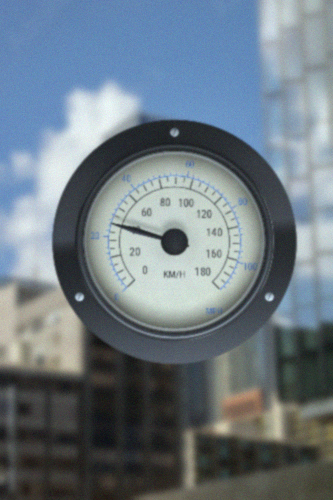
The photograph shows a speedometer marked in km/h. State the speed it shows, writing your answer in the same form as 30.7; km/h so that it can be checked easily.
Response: 40; km/h
